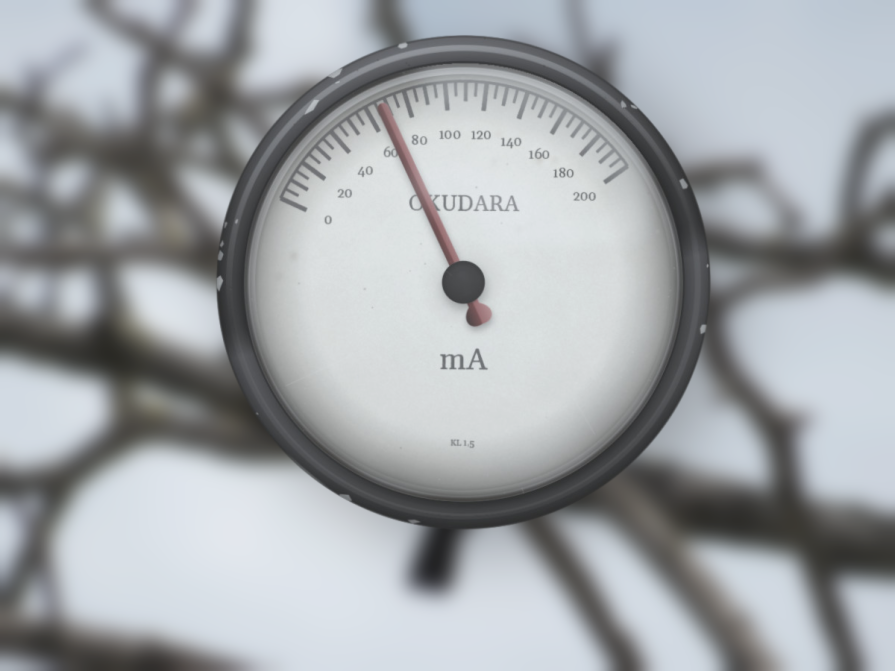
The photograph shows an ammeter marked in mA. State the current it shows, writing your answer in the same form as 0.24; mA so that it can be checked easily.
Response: 67.5; mA
